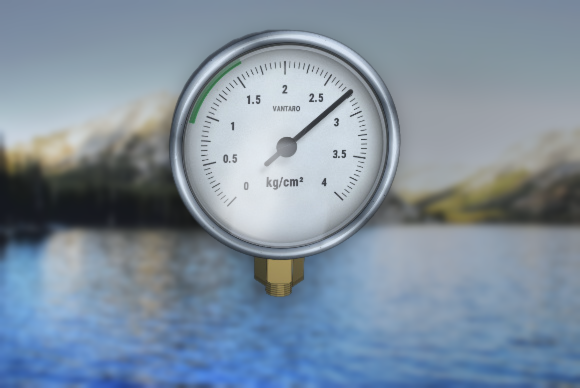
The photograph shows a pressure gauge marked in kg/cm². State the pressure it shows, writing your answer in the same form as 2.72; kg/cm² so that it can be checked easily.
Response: 2.75; kg/cm²
